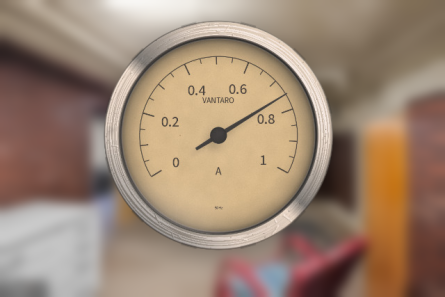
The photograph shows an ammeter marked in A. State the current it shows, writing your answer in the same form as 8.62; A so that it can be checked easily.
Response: 0.75; A
